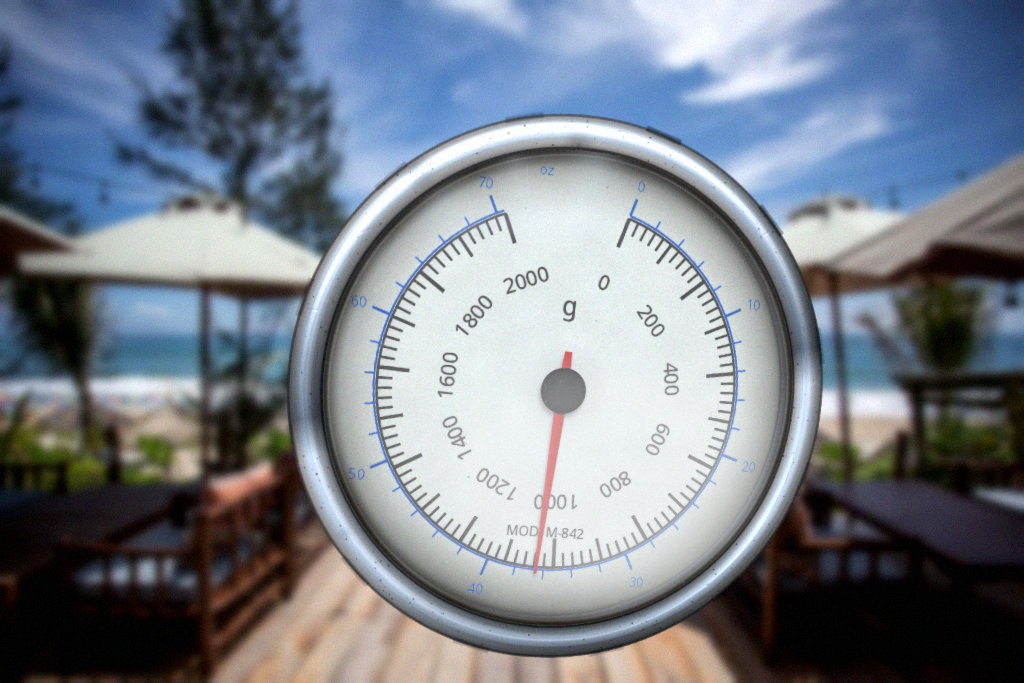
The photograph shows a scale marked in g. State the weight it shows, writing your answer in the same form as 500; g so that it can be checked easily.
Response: 1040; g
